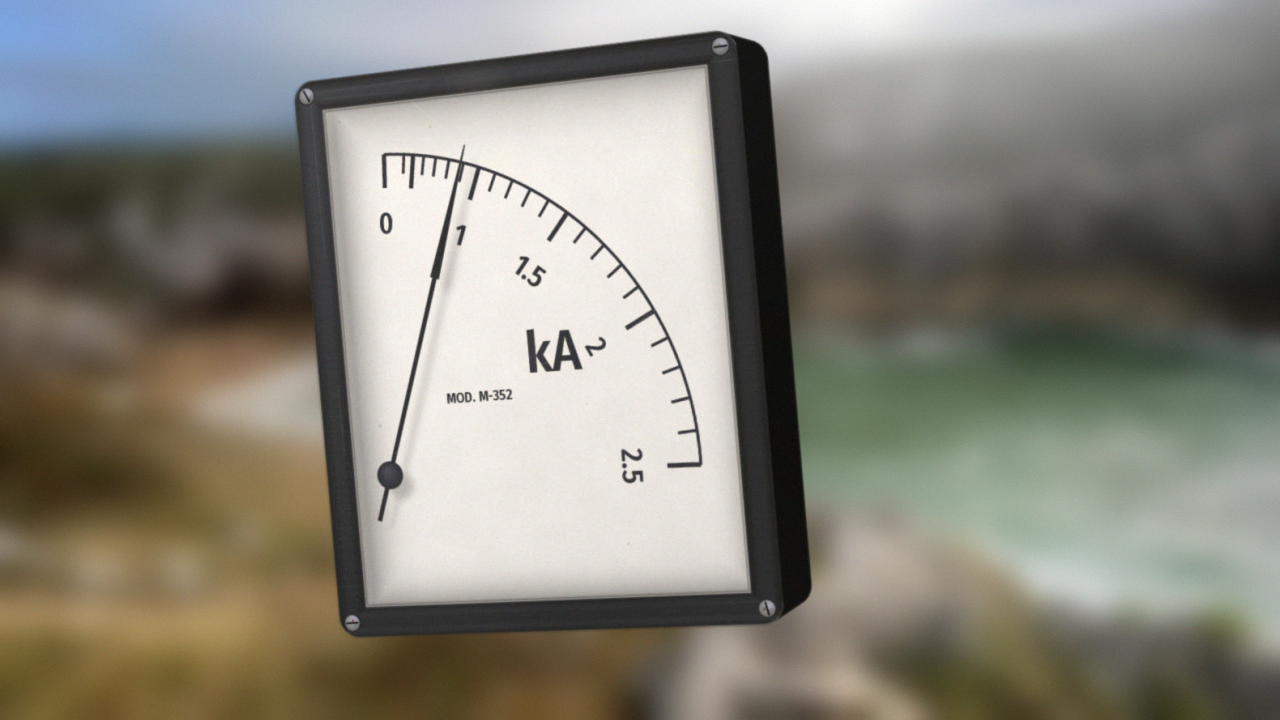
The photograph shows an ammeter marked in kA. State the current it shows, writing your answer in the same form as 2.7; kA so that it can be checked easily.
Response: 0.9; kA
